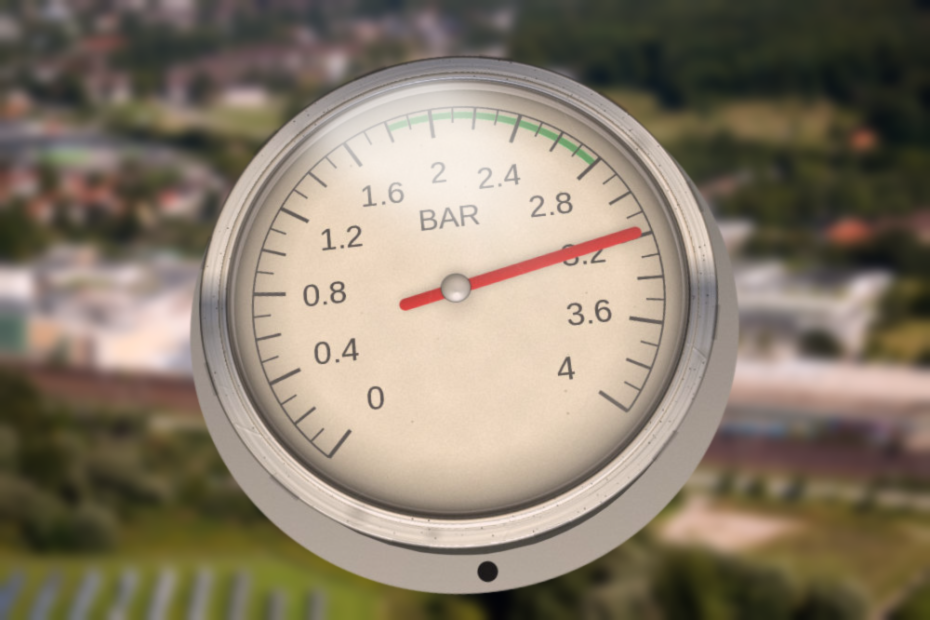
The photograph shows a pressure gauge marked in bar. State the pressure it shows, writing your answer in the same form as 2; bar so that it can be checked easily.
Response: 3.2; bar
